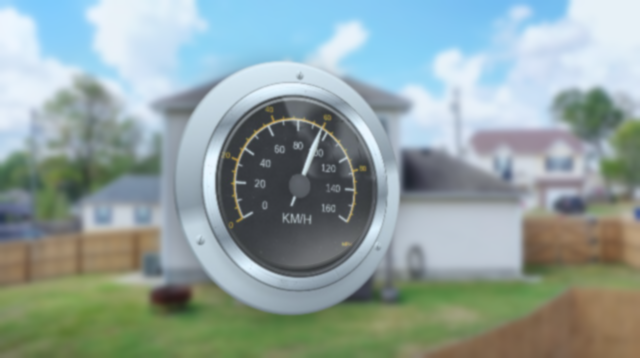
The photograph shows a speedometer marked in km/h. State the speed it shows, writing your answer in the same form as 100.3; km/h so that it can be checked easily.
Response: 95; km/h
